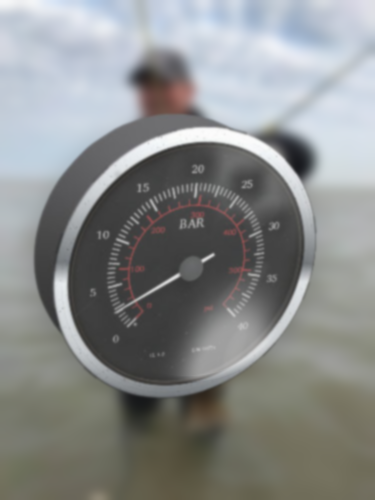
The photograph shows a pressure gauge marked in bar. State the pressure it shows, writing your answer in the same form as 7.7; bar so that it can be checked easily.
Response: 2.5; bar
